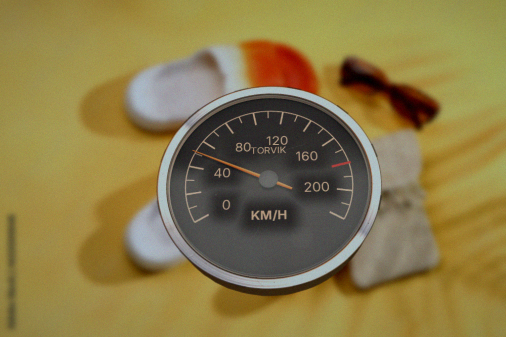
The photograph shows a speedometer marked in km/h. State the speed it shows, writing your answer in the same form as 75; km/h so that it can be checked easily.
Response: 50; km/h
